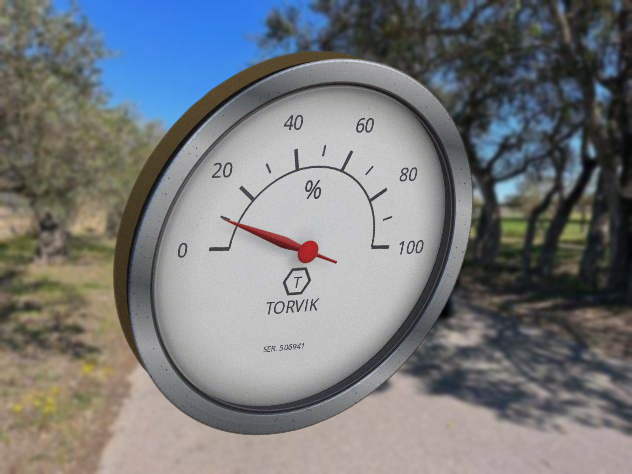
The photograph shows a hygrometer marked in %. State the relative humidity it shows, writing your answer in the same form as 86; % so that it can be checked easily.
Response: 10; %
